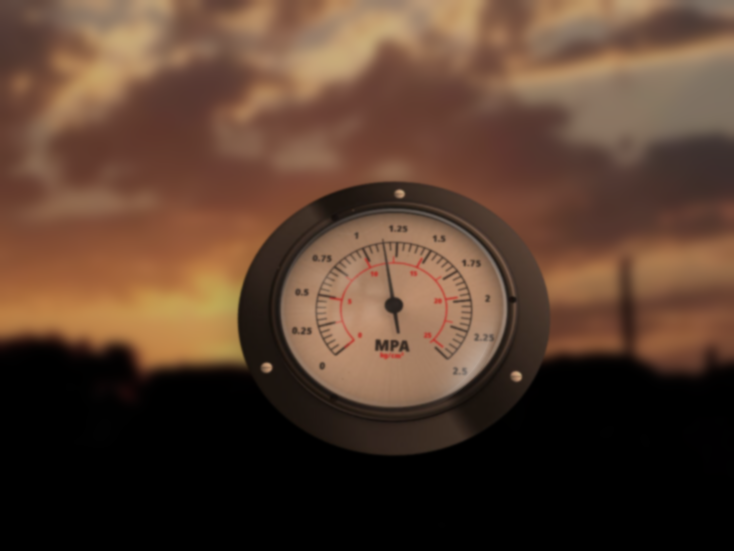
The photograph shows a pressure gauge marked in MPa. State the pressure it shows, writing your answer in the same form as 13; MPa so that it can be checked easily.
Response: 1.15; MPa
